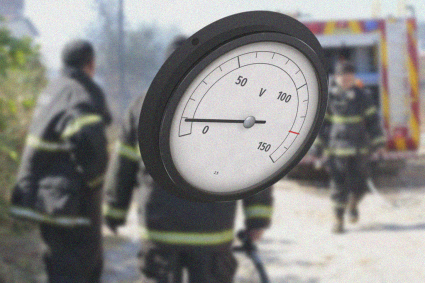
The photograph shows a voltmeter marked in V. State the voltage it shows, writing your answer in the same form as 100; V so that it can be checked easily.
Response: 10; V
